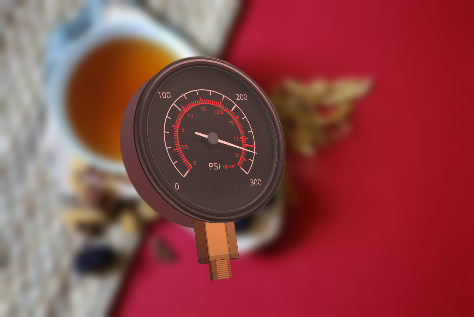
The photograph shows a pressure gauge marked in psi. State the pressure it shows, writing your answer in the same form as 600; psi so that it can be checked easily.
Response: 270; psi
